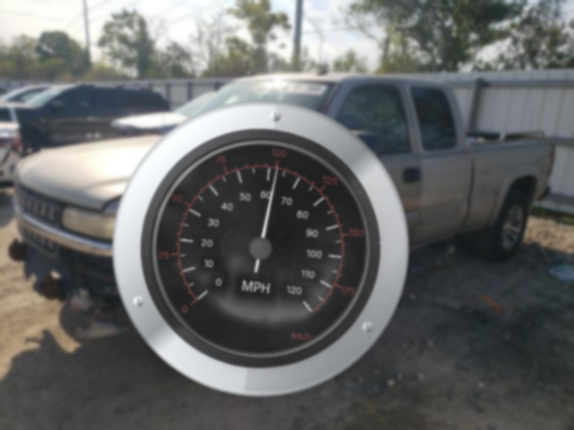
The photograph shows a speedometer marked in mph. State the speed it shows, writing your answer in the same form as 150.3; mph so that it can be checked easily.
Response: 62.5; mph
